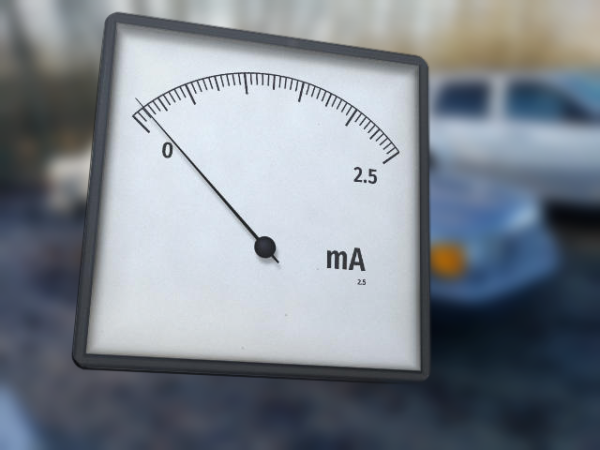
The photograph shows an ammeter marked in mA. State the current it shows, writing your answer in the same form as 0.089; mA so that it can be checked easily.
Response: 0.1; mA
